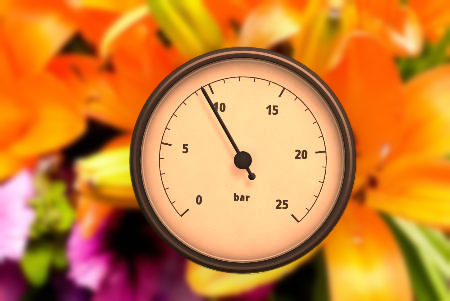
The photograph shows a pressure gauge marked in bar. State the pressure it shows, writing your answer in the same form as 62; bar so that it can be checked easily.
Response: 9.5; bar
